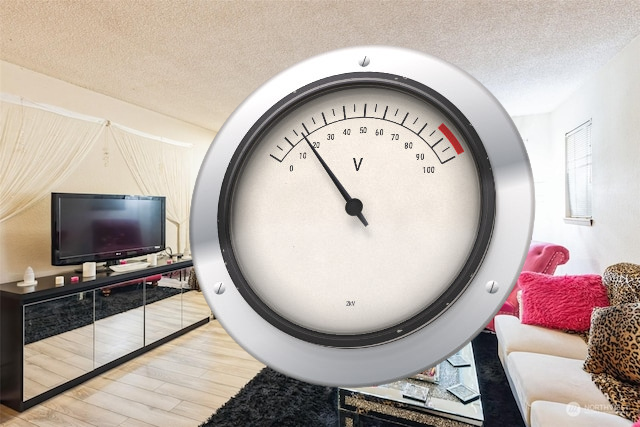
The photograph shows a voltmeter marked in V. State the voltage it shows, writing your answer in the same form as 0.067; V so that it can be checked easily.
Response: 17.5; V
